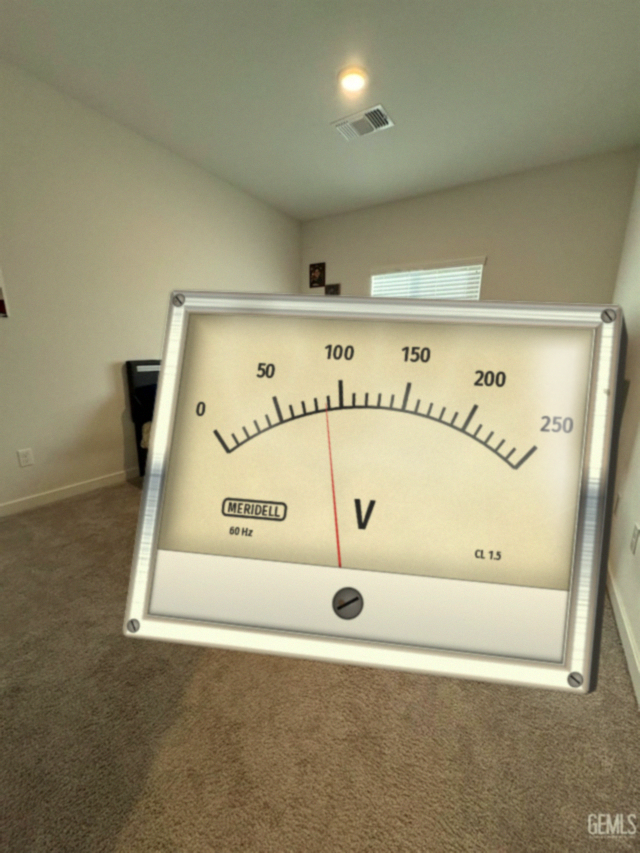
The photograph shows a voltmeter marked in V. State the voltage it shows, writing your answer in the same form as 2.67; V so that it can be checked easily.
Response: 90; V
